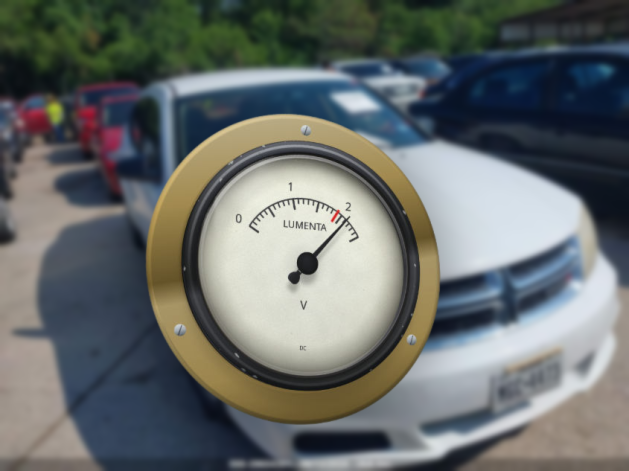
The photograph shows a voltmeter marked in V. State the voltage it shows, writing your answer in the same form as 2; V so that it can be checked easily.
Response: 2.1; V
